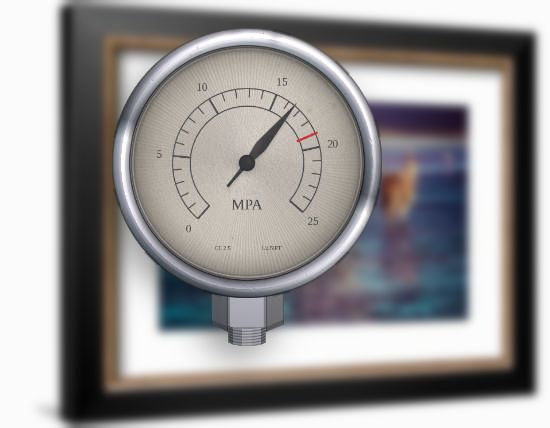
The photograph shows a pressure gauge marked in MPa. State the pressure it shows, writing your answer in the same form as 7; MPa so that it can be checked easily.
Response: 16.5; MPa
